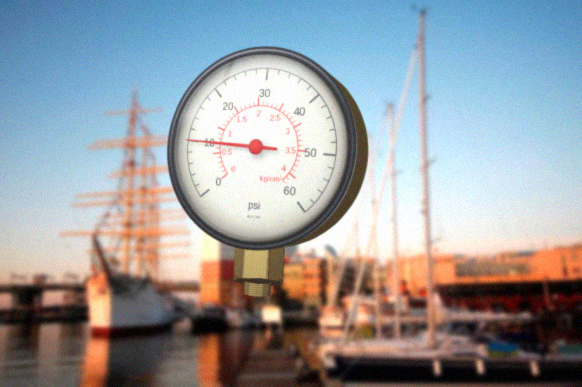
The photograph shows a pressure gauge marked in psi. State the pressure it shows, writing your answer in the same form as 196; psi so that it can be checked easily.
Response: 10; psi
